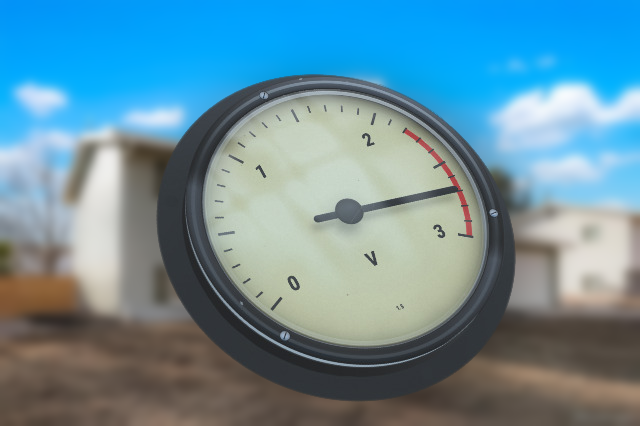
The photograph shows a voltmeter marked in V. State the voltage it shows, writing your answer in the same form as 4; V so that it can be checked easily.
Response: 2.7; V
